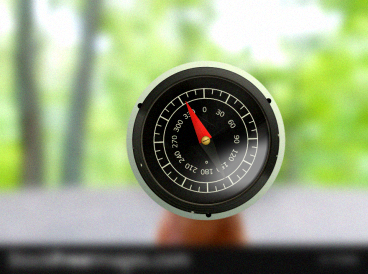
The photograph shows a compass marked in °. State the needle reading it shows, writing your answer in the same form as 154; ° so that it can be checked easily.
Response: 335; °
